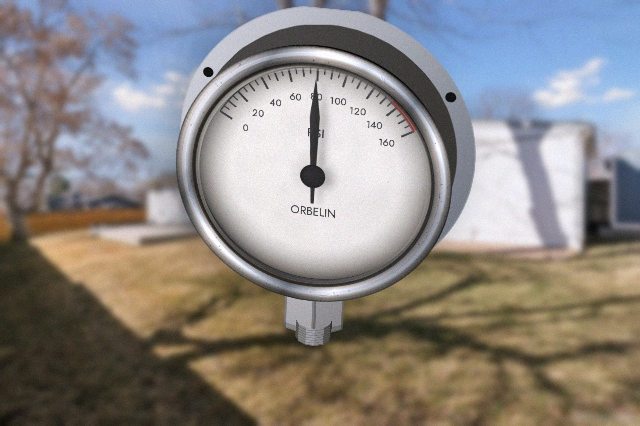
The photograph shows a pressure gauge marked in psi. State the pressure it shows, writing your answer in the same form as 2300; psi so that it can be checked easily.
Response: 80; psi
